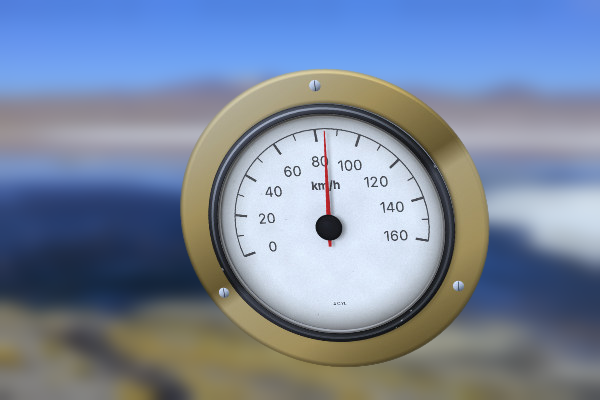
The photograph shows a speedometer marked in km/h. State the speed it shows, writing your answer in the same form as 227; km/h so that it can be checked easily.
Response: 85; km/h
